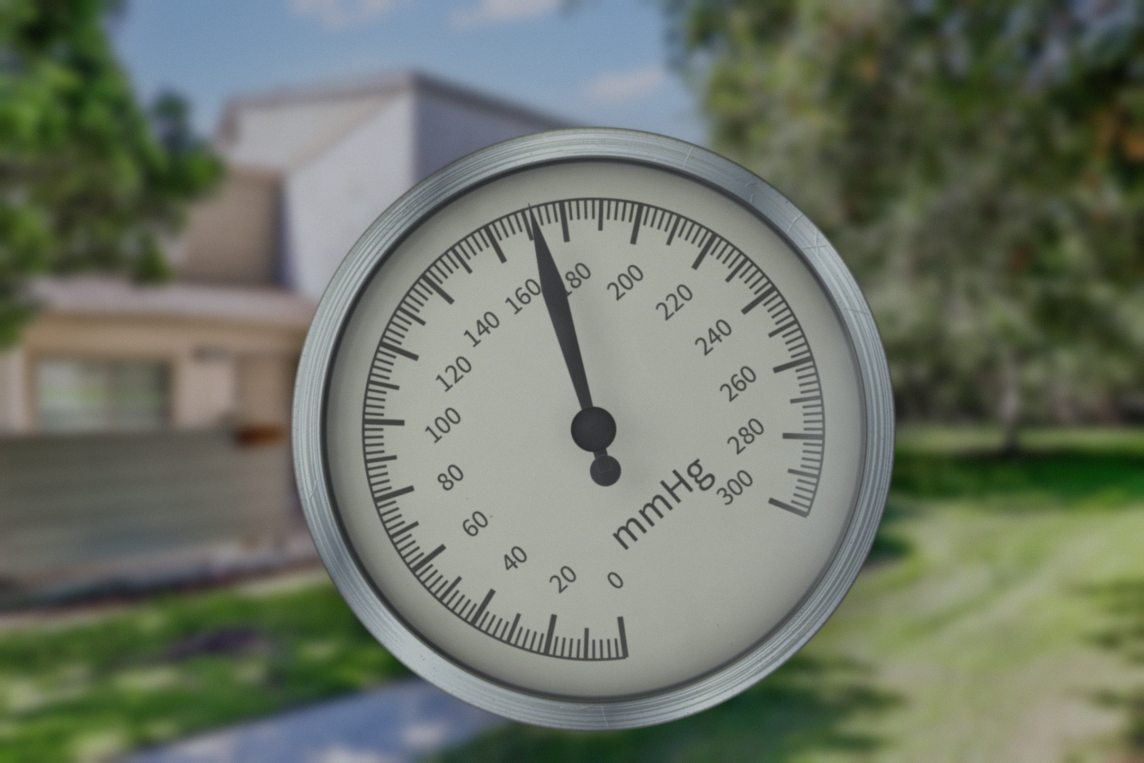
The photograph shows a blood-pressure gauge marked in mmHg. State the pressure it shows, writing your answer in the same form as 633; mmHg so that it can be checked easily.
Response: 172; mmHg
